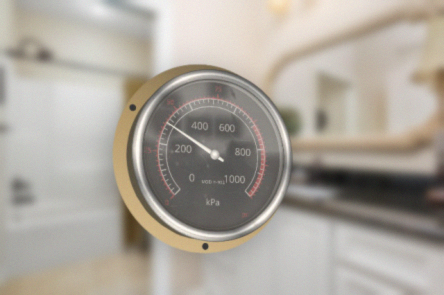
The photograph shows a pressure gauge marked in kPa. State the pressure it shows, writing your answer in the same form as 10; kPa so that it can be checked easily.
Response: 280; kPa
